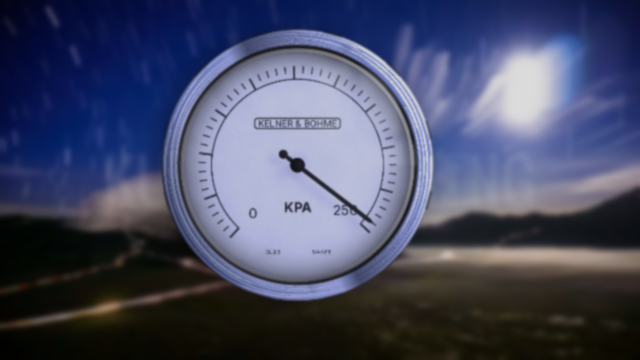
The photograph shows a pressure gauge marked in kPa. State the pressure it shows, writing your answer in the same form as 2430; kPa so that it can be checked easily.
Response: 245; kPa
